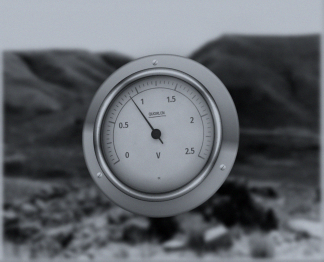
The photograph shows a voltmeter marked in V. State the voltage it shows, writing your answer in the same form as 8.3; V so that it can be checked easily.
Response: 0.9; V
